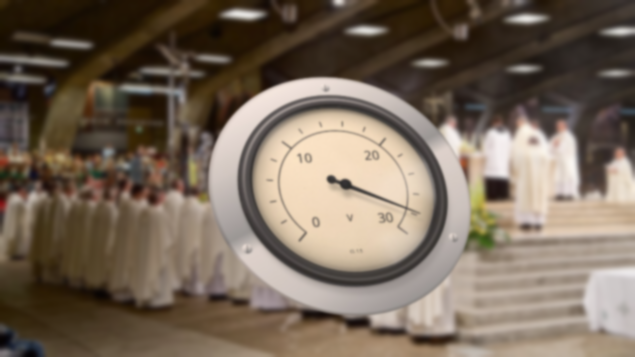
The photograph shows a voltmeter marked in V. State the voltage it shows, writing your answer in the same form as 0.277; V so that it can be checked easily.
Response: 28; V
